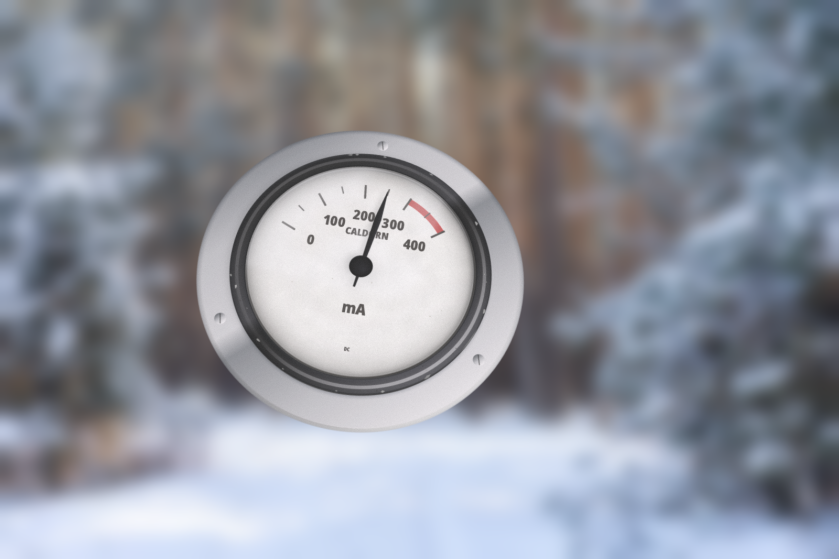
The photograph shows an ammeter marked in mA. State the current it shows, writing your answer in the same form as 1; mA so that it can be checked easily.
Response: 250; mA
